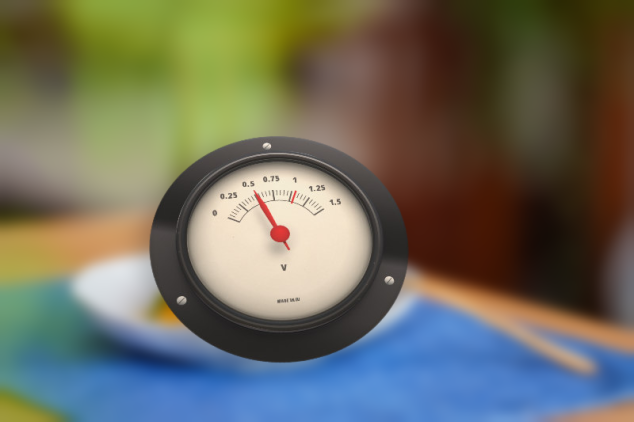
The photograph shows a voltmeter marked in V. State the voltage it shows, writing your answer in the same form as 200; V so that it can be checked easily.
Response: 0.5; V
